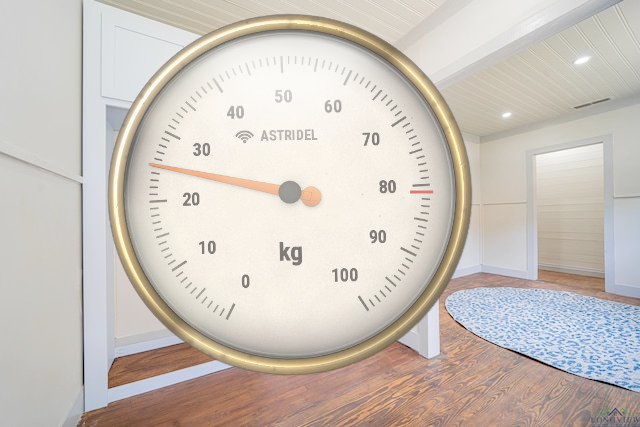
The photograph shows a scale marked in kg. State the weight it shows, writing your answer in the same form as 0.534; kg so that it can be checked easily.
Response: 25; kg
